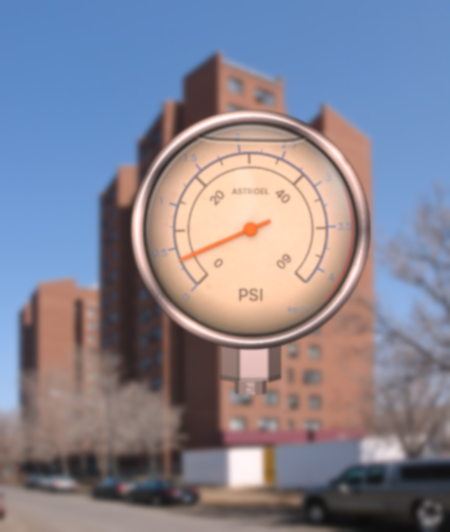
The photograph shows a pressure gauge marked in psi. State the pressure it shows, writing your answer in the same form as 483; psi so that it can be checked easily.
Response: 5; psi
